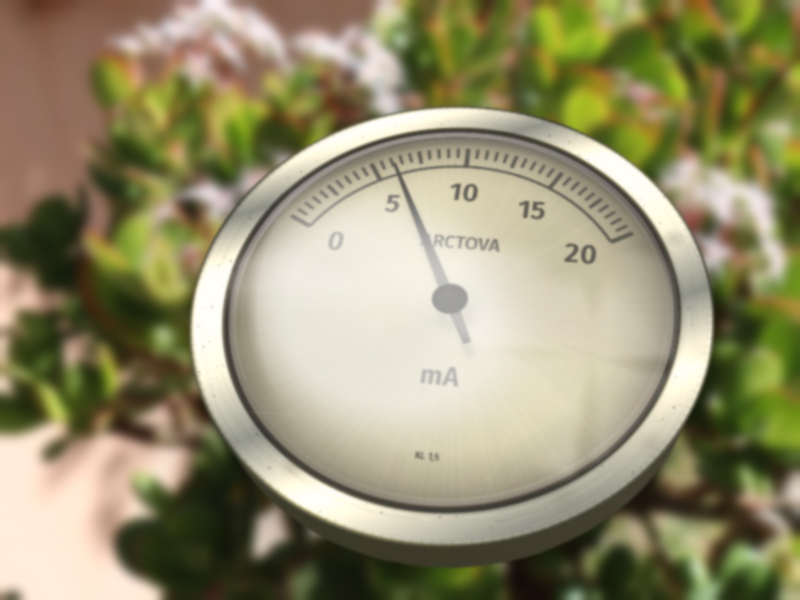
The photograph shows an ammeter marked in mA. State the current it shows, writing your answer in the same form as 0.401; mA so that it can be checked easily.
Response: 6; mA
